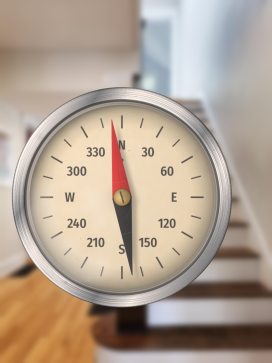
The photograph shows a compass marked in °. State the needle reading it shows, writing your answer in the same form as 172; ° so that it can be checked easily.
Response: 352.5; °
